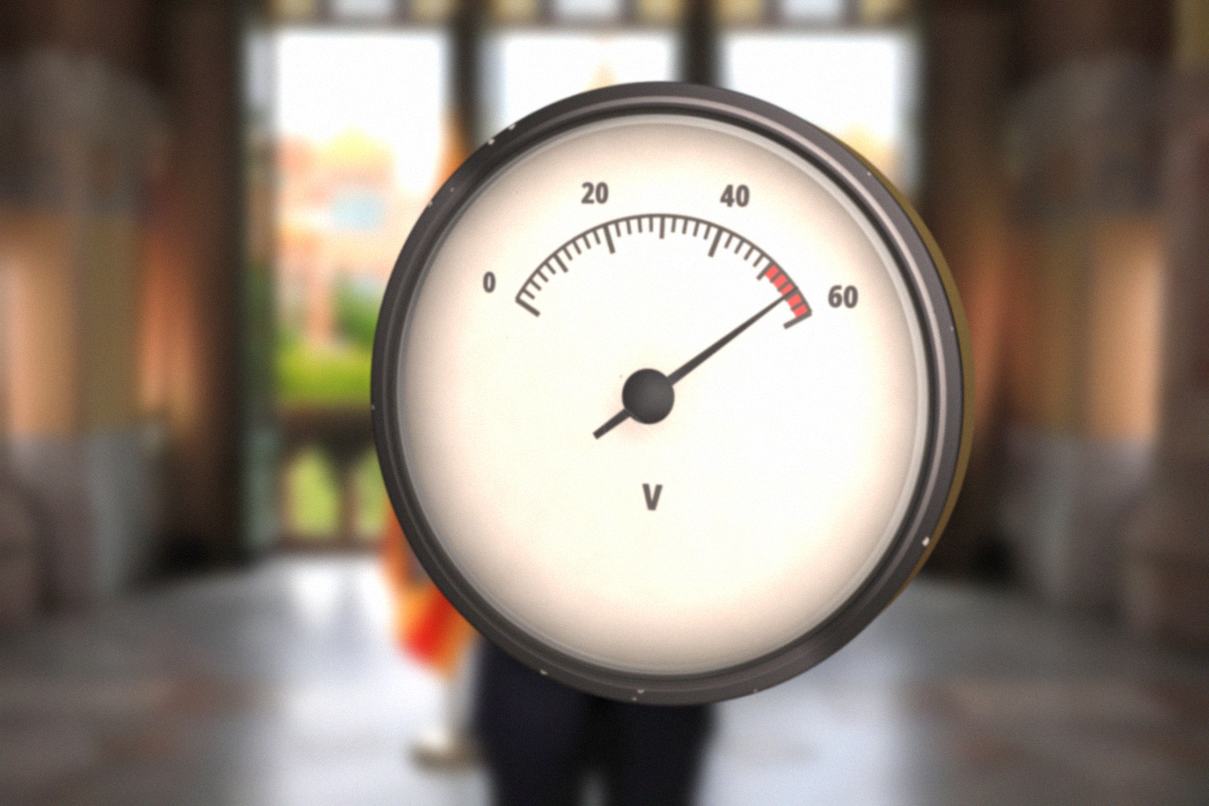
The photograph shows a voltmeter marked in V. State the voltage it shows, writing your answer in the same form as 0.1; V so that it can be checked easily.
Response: 56; V
